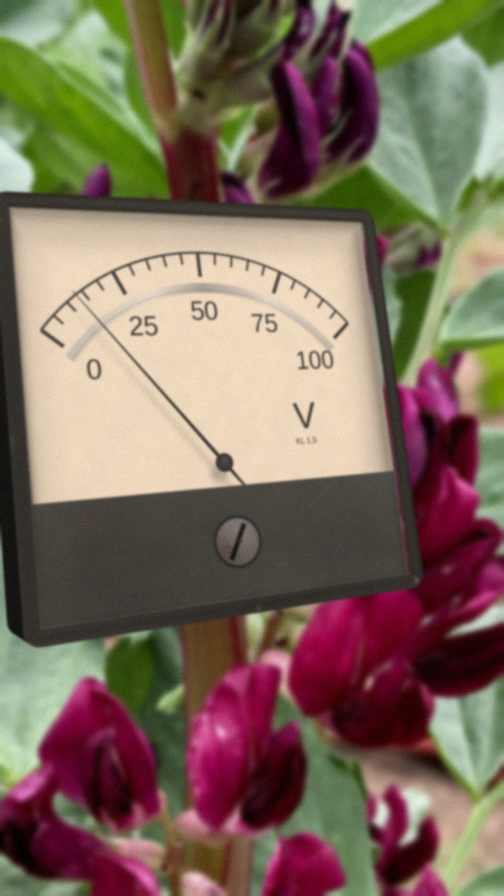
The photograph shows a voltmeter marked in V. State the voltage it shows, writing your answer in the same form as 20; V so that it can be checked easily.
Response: 12.5; V
